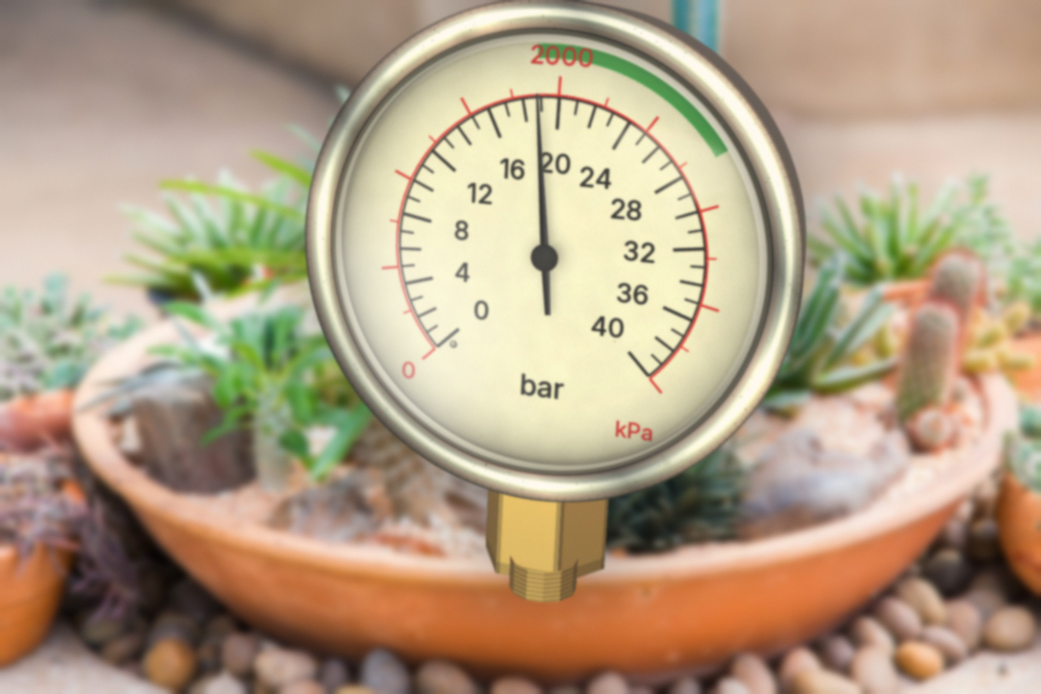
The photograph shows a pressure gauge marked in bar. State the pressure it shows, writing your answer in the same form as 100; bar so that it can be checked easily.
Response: 19; bar
